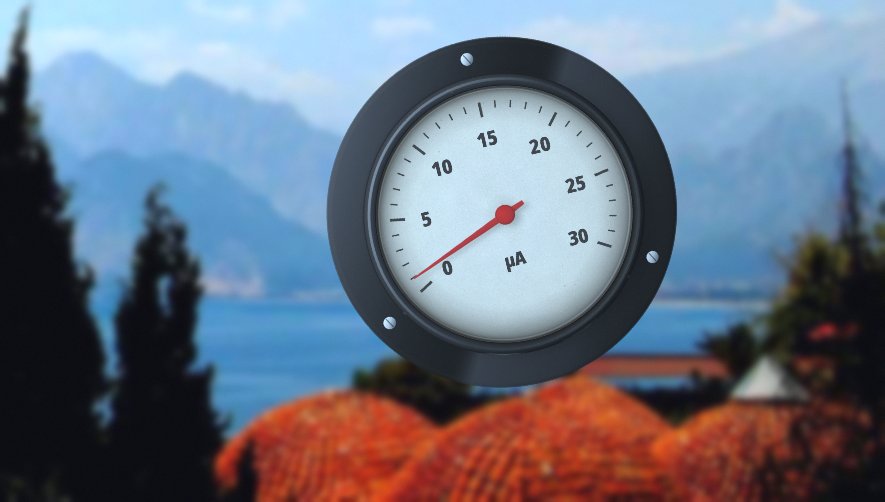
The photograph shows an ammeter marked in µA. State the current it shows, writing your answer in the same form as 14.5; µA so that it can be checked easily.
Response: 1; µA
